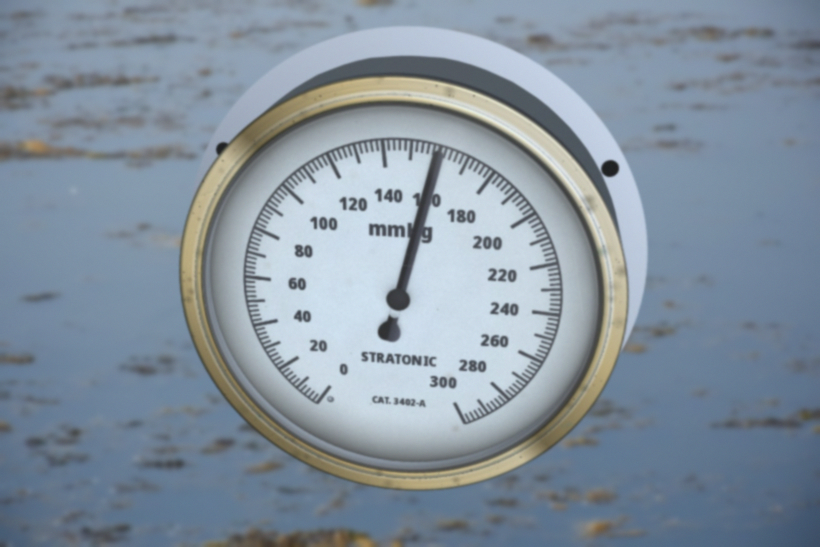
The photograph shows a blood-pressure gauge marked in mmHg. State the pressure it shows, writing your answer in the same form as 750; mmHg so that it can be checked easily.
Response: 160; mmHg
